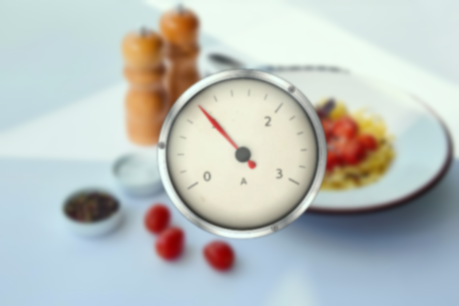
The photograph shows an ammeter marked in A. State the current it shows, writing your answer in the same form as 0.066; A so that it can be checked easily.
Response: 1; A
